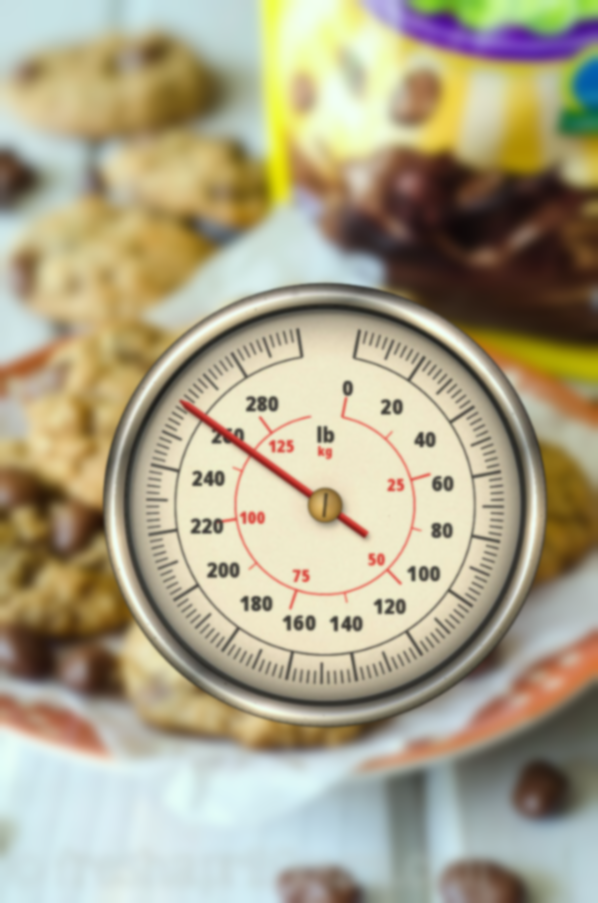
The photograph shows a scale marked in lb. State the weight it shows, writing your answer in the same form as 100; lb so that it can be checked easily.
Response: 260; lb
